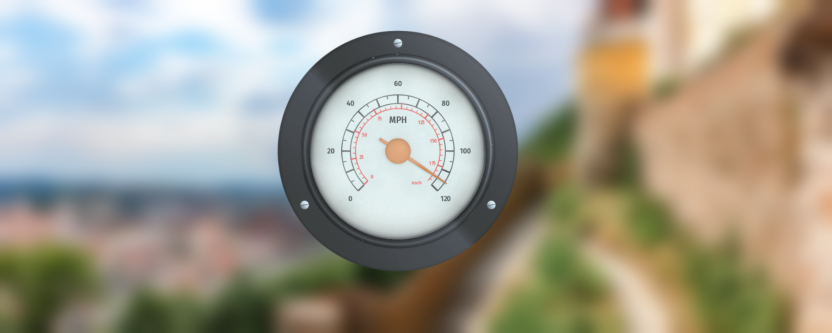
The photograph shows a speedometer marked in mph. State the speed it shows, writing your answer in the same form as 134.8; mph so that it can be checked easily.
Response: 115; mph
